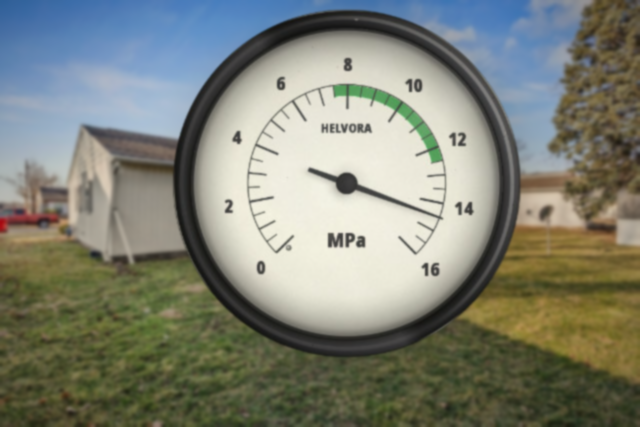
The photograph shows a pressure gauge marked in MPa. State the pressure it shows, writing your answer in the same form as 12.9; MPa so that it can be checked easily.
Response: 14.5; MPa
